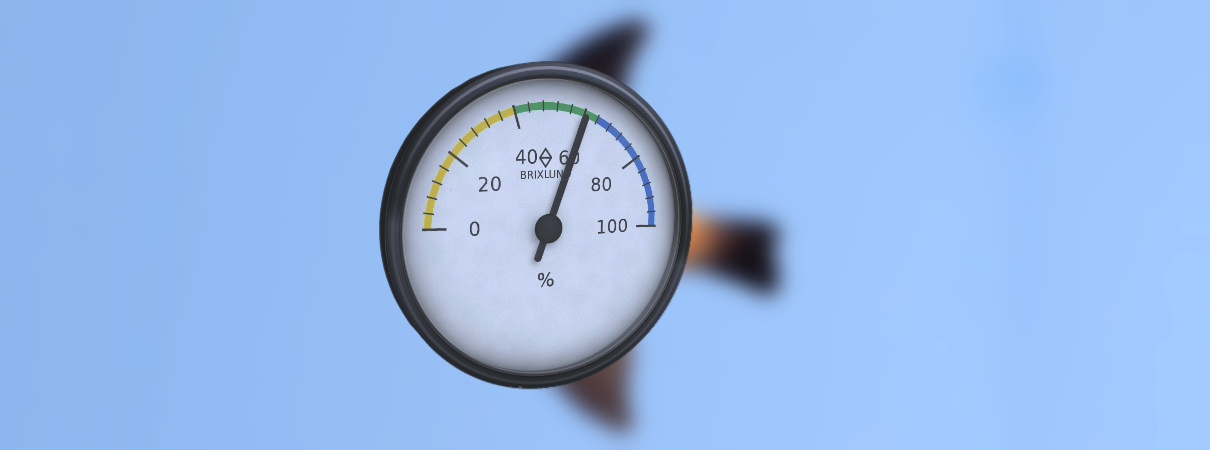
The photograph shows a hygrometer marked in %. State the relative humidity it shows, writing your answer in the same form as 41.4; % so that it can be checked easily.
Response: 60; %
